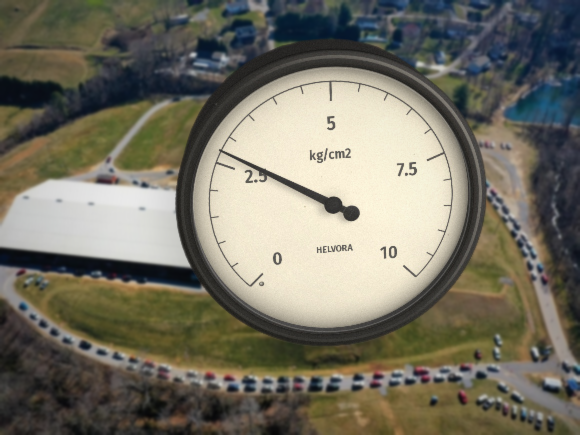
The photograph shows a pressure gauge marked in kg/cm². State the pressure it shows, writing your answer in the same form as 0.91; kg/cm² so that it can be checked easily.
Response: 2.75; kg/cm²
